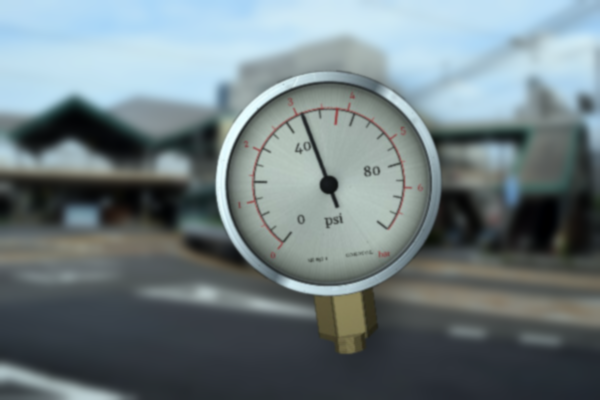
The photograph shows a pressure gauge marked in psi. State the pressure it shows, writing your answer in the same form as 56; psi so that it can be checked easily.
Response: 45; psi
